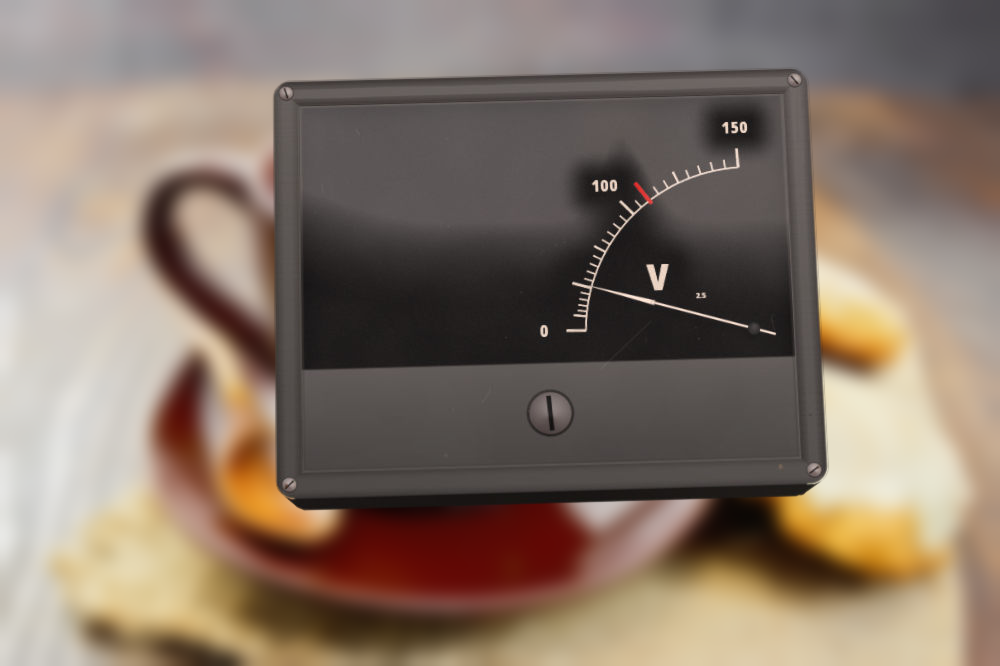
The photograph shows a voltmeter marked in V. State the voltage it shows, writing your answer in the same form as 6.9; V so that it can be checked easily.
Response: 50; V
